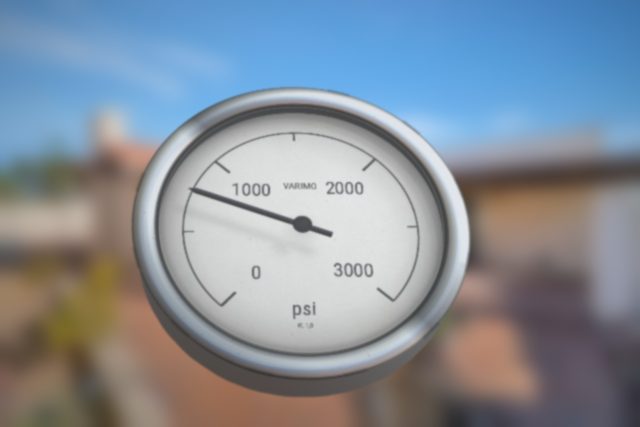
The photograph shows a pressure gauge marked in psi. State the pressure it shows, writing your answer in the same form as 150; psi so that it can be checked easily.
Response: 750; psi
